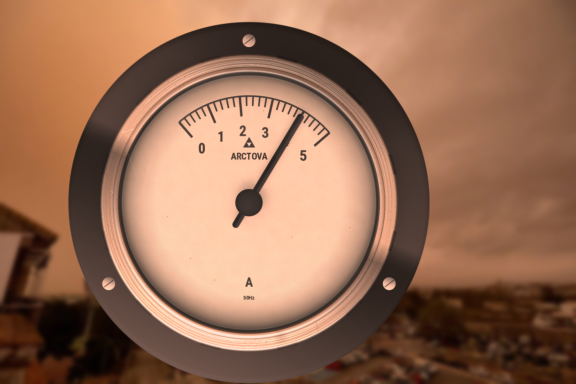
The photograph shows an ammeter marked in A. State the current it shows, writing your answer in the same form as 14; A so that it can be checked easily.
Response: 4; A
